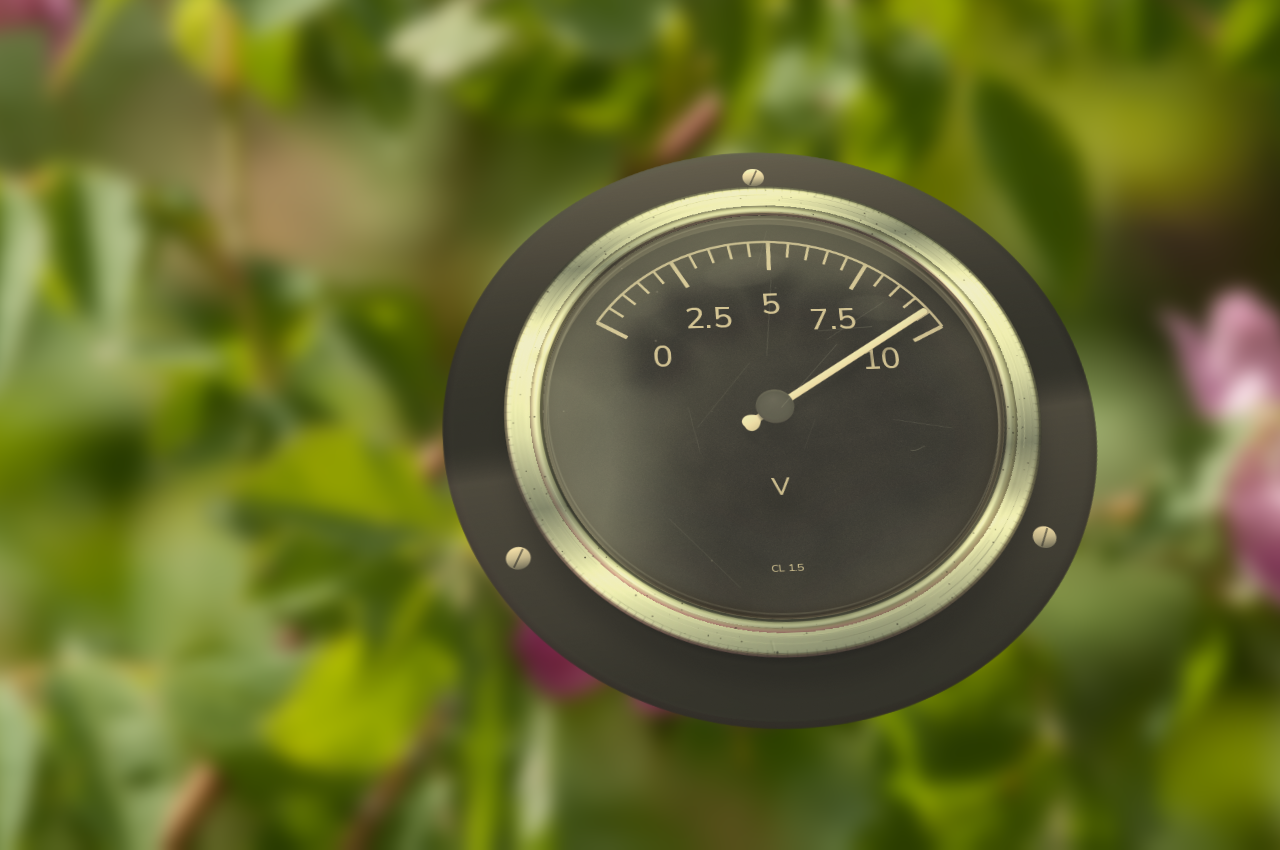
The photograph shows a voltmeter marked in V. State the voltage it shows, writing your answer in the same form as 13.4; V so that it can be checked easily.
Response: 9.5; V
